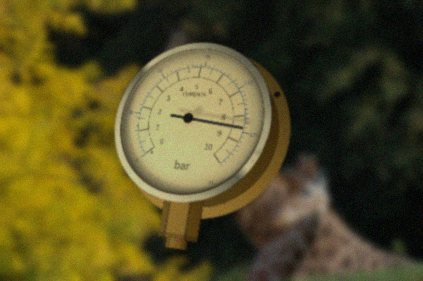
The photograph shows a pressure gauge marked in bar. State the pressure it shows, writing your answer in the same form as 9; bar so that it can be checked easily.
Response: 8.5; bar
